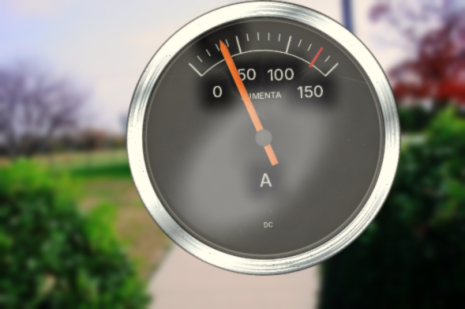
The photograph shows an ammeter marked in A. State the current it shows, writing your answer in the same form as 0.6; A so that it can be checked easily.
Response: 35; A
